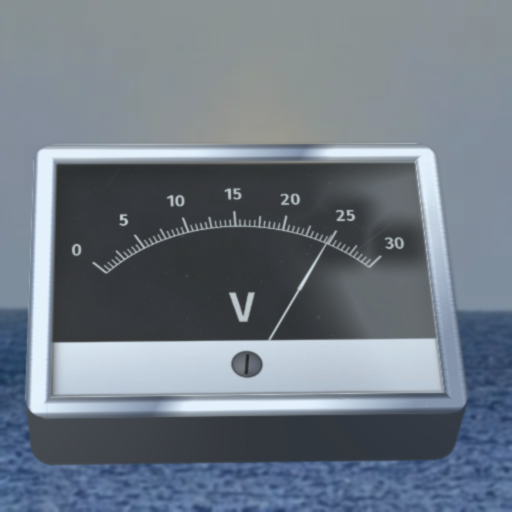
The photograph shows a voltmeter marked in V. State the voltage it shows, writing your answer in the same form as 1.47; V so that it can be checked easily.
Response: 25; V
